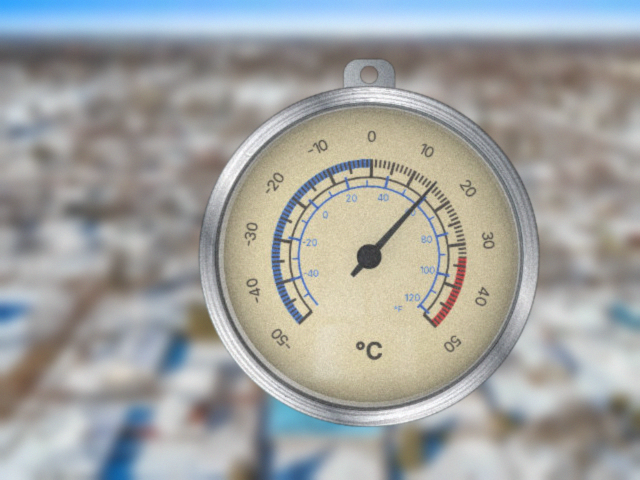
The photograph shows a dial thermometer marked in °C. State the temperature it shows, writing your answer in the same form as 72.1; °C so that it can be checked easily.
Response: 15; °C
